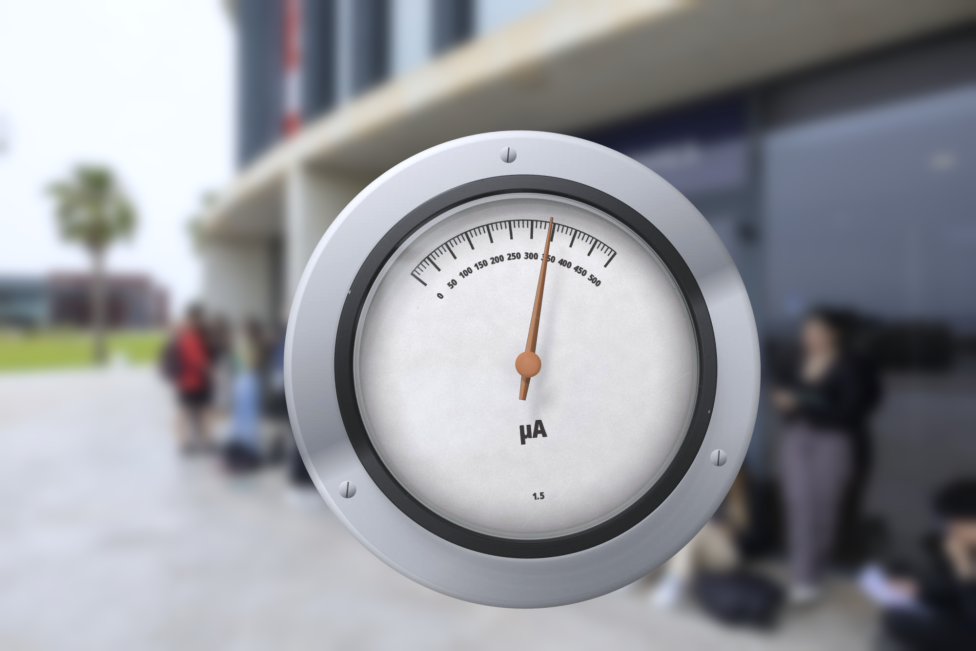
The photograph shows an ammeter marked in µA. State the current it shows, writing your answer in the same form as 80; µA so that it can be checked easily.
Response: 340; µA
